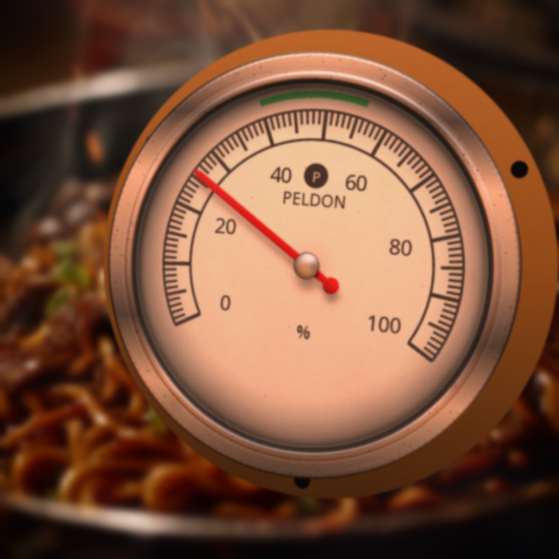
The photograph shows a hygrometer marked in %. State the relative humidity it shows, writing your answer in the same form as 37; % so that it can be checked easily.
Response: 26; %
